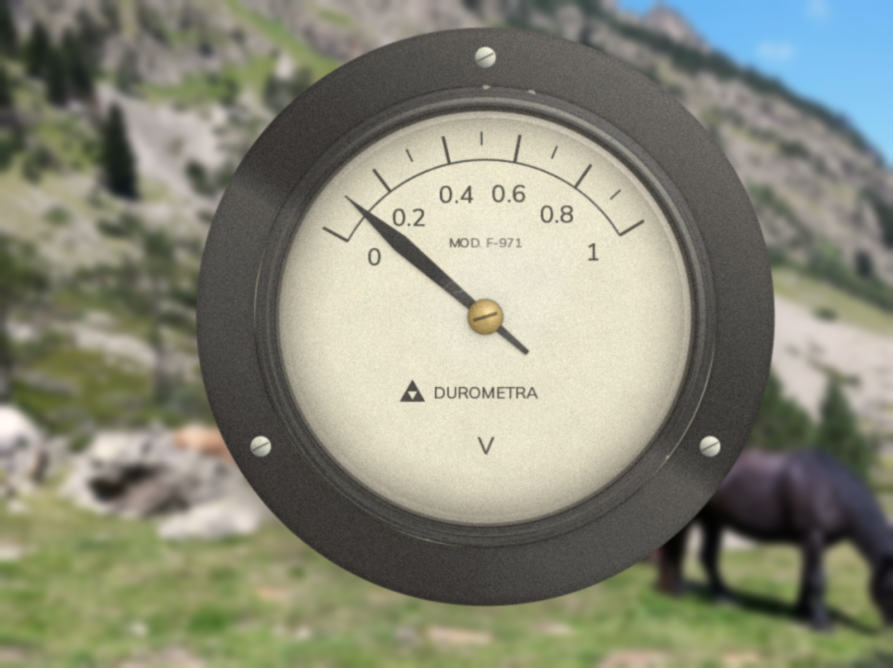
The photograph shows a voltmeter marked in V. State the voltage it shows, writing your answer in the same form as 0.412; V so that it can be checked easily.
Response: 0.1; V
